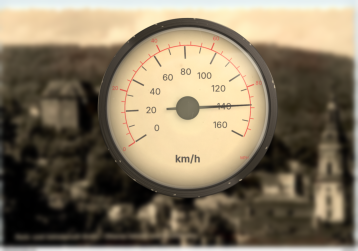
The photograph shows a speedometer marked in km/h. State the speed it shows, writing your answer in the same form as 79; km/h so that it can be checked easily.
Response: 140; km/h
